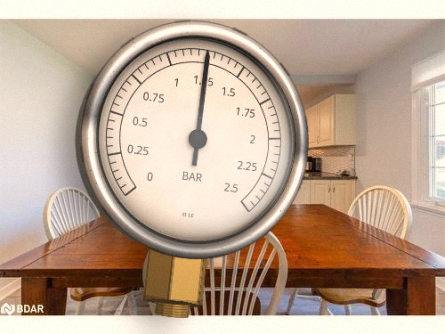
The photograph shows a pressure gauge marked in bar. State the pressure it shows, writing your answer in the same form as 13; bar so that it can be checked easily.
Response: 1.25; bar
